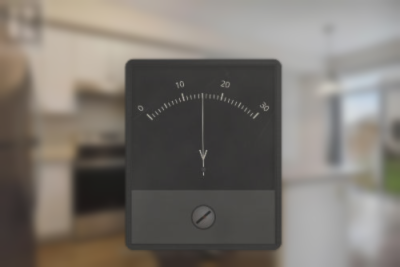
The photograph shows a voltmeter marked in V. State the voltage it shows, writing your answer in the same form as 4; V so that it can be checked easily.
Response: 15; V
